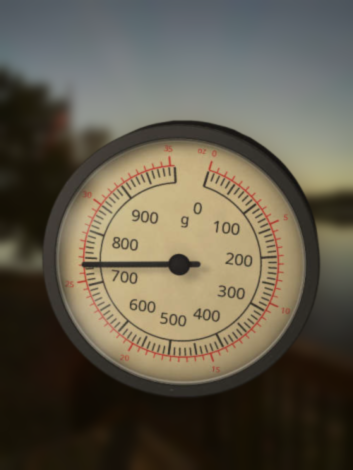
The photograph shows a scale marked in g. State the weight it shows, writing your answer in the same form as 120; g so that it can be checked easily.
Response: 740; g
